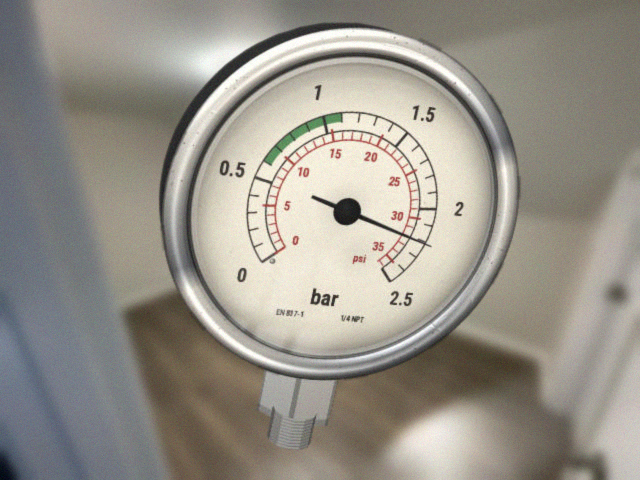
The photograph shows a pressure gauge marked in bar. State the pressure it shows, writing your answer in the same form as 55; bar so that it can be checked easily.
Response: 2.2; bar
